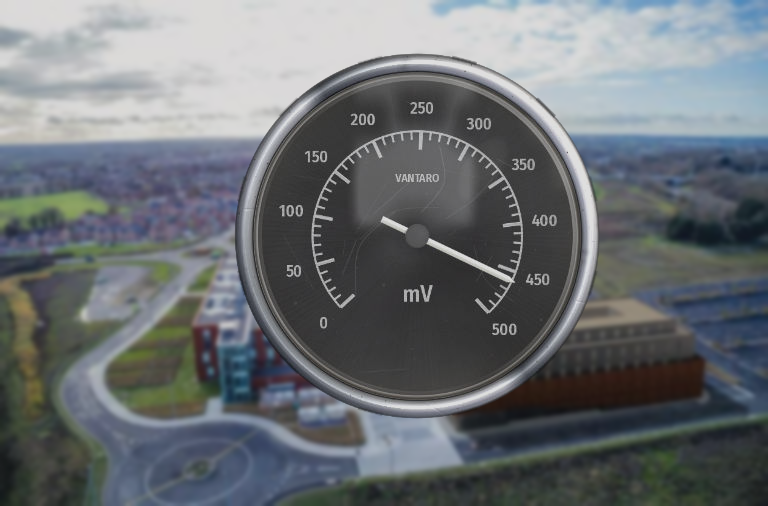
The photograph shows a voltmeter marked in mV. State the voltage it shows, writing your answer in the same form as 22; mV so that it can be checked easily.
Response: 460; mV
